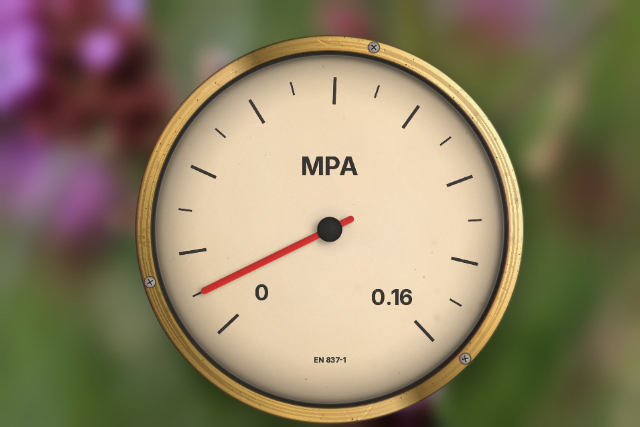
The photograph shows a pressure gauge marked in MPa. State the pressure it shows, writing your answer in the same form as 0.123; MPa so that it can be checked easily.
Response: 0.01; MPa
